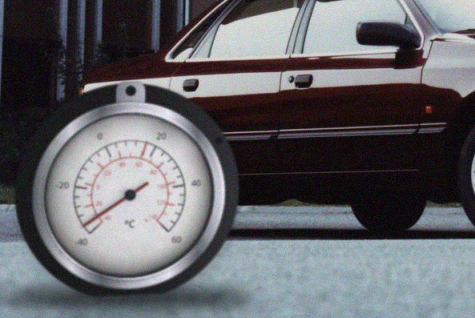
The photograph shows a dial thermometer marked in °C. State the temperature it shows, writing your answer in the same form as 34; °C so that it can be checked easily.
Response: -36; °C
